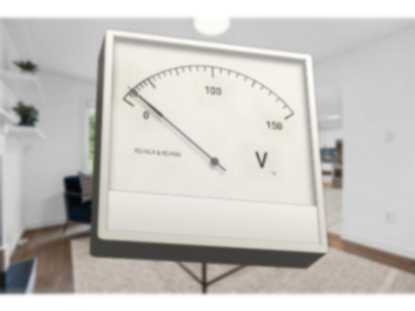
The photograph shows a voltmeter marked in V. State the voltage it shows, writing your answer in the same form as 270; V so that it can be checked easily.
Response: 25; V
